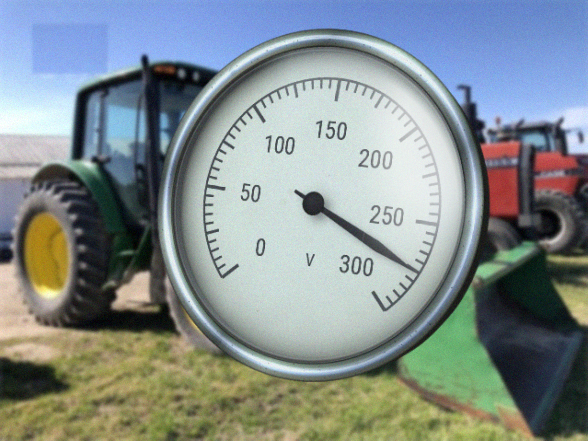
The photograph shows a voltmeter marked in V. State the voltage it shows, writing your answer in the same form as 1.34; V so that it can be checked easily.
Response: 275; V
